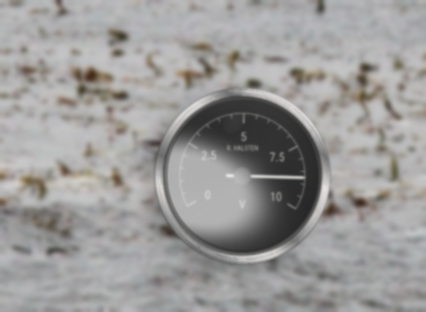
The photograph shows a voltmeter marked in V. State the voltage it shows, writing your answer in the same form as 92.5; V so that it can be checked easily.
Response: 8.75; V
